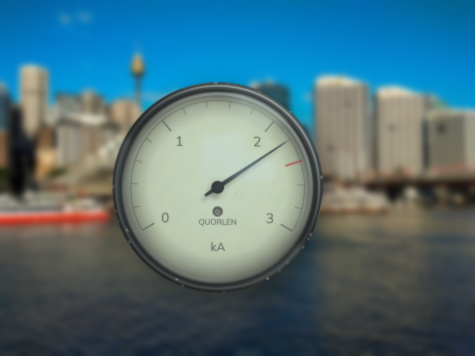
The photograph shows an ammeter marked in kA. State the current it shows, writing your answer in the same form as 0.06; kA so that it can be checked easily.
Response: 2.2; kA
